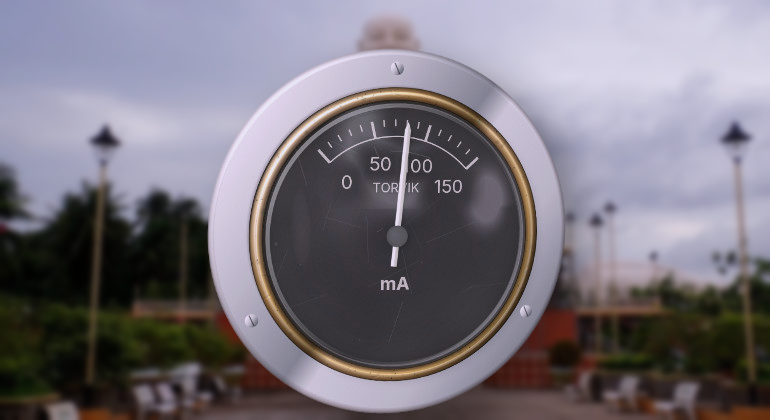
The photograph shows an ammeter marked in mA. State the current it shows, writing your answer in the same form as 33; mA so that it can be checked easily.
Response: 80; mA
